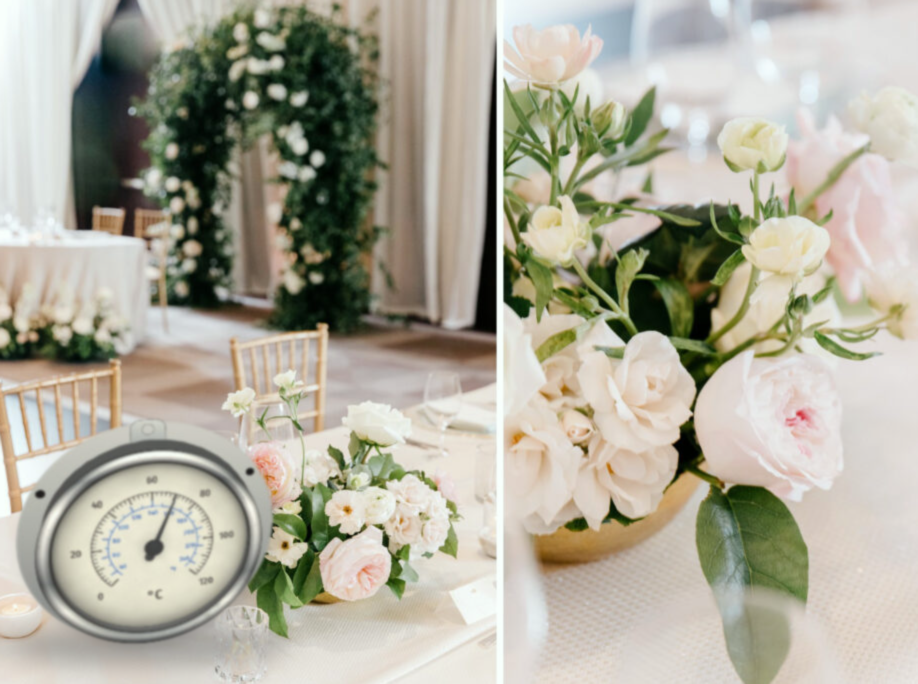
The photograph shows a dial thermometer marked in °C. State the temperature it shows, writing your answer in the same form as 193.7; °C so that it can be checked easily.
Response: 70; °C
